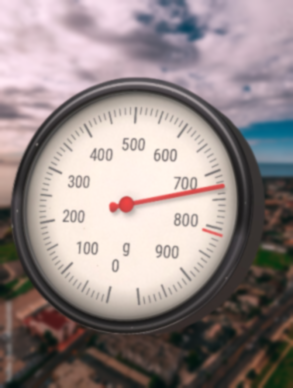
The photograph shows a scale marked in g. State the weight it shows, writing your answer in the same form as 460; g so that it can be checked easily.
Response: 730; g
